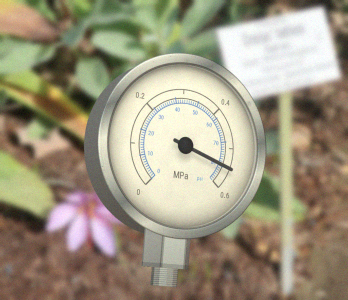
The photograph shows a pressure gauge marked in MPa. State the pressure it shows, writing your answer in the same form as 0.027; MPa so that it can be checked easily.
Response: 0.55; MPa
